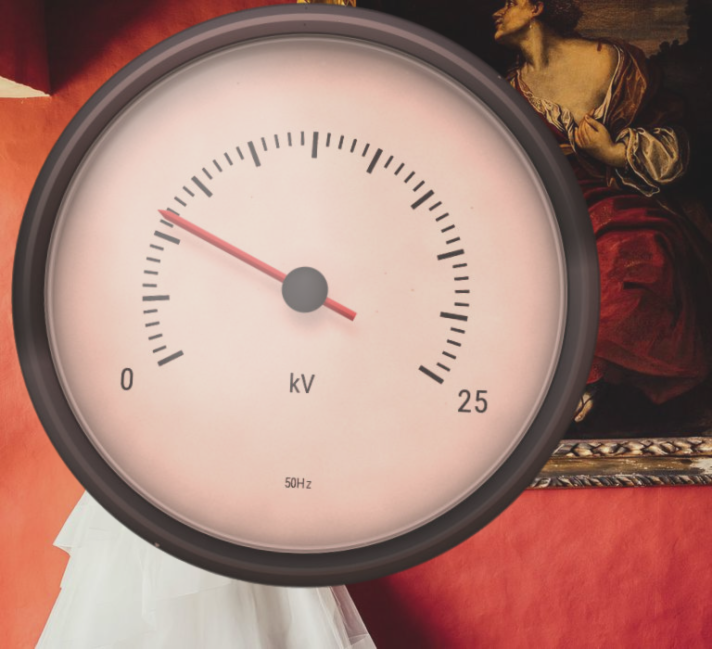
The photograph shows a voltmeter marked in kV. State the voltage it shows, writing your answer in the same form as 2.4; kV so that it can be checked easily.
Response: 5.75; kV
